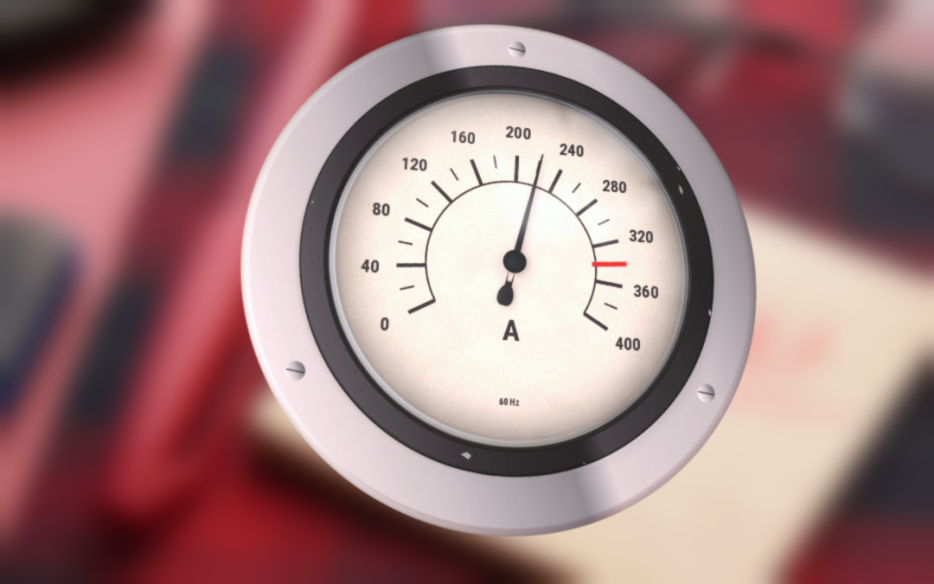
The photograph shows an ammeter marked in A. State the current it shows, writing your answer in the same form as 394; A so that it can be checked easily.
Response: 220; A
